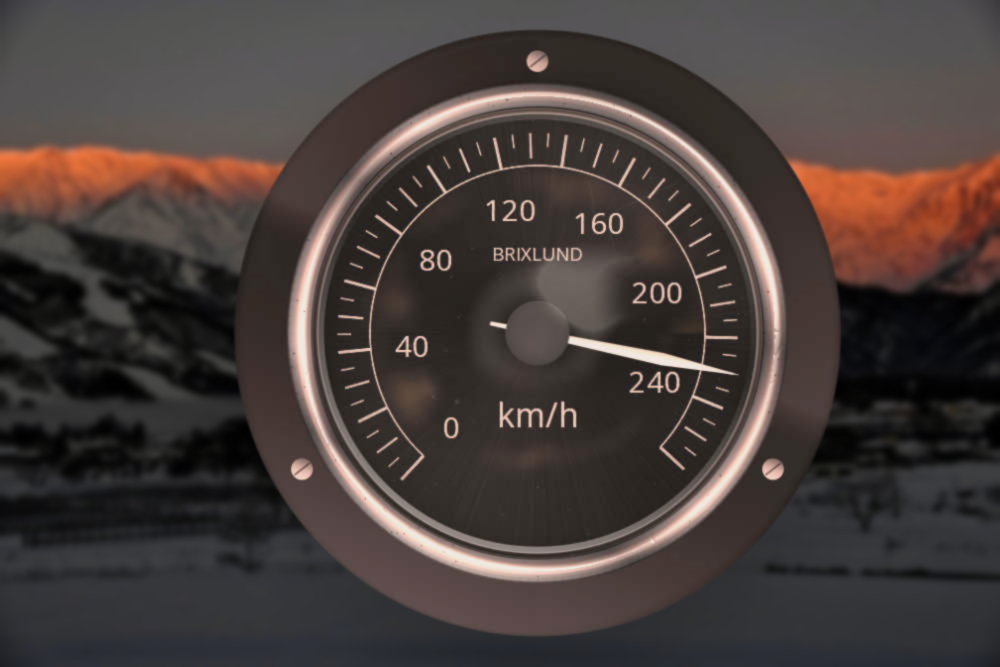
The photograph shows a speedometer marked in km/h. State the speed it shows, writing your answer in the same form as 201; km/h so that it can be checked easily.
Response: 230; km/h
